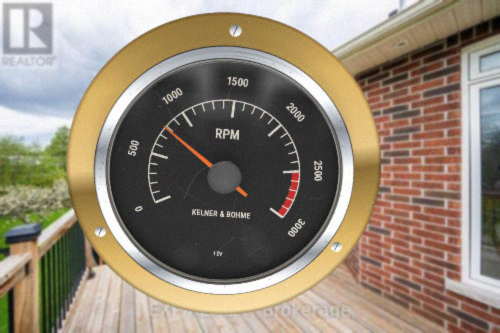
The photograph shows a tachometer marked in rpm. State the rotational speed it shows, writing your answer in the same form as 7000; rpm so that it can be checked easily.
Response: 800; rpm
